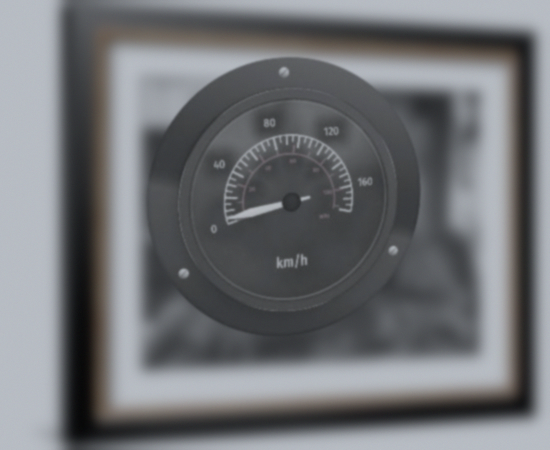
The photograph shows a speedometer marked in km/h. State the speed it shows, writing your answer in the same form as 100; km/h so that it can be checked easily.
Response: 5; km/h
